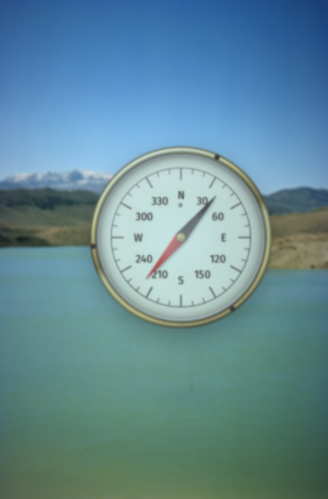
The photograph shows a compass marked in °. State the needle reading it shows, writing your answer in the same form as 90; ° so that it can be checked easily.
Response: 220; °
